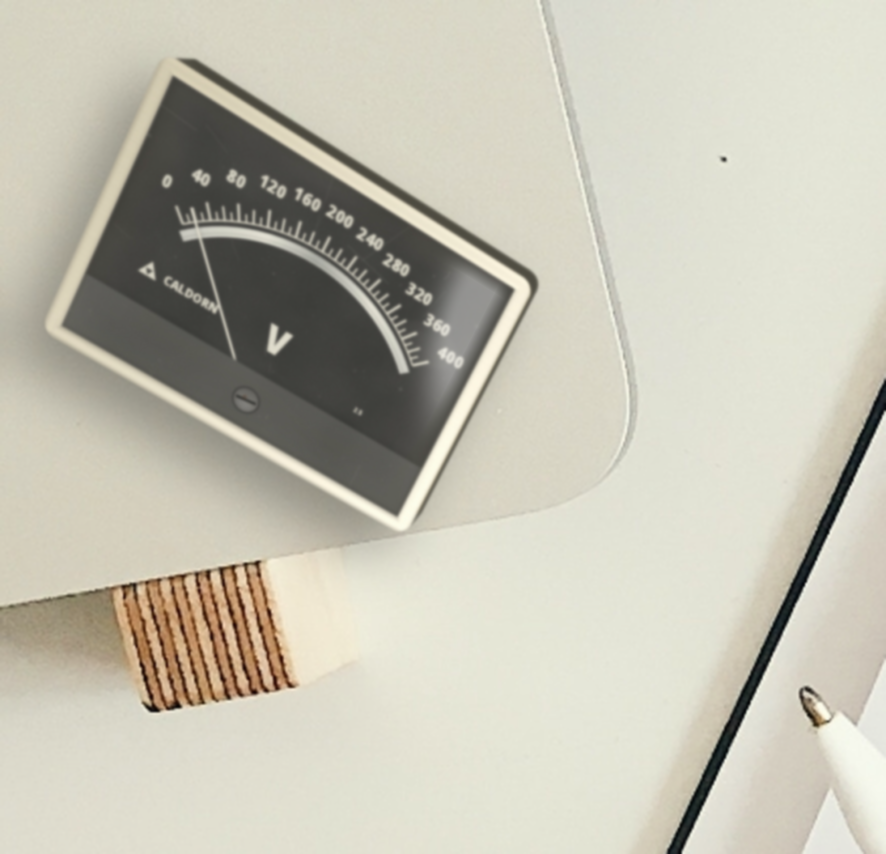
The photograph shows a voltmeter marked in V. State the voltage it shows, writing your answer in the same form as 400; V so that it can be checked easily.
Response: 20; V
